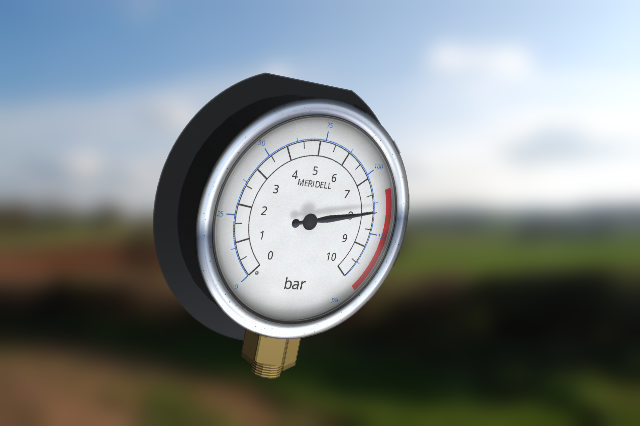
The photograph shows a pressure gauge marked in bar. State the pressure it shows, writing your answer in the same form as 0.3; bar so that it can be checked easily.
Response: 8; bar
